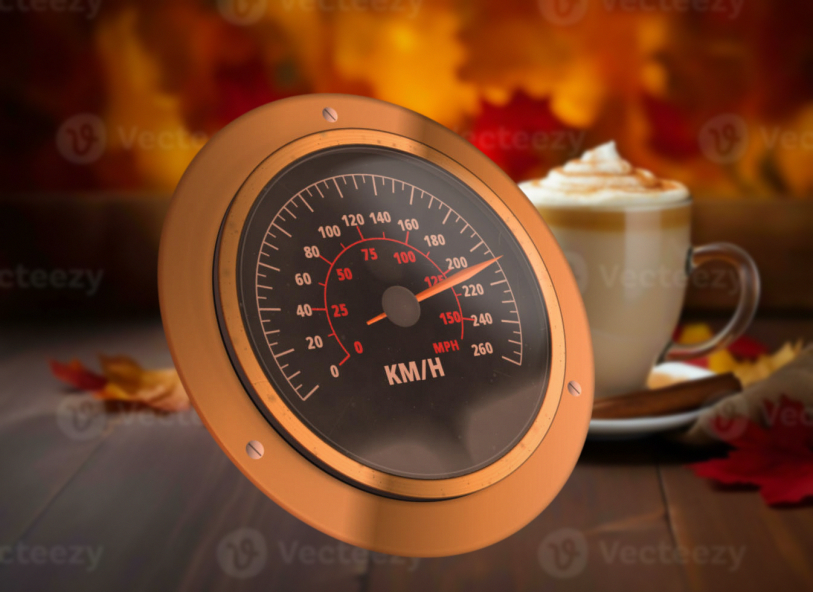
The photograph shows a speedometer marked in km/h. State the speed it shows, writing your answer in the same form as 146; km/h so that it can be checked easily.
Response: 210; km/h
